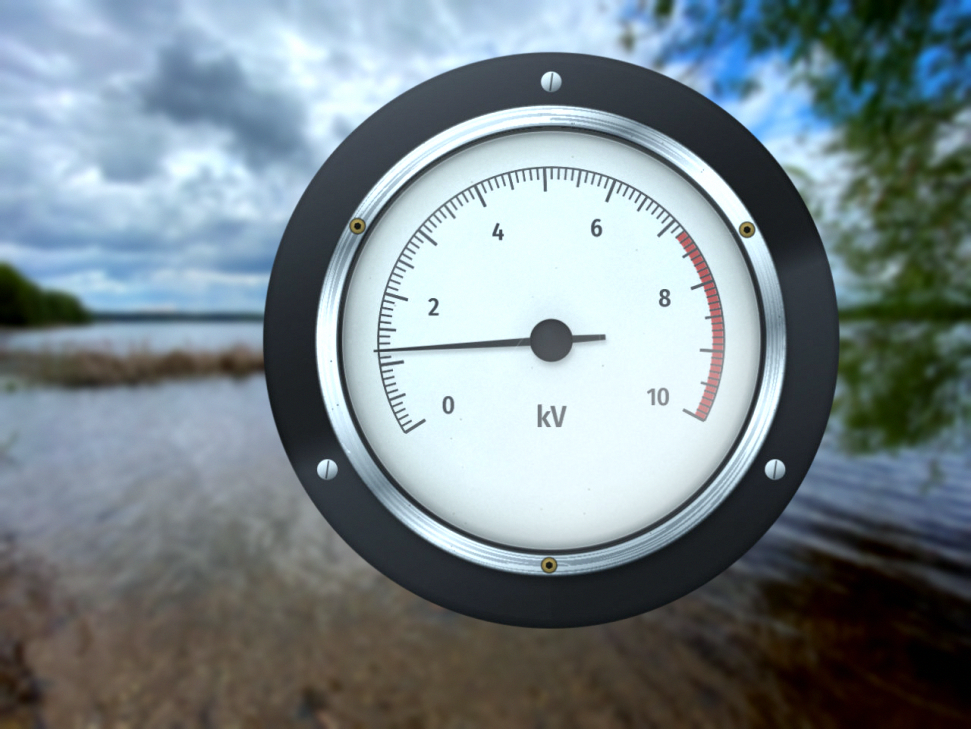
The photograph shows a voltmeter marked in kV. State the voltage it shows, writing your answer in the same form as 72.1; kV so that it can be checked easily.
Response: 1.2; kV
